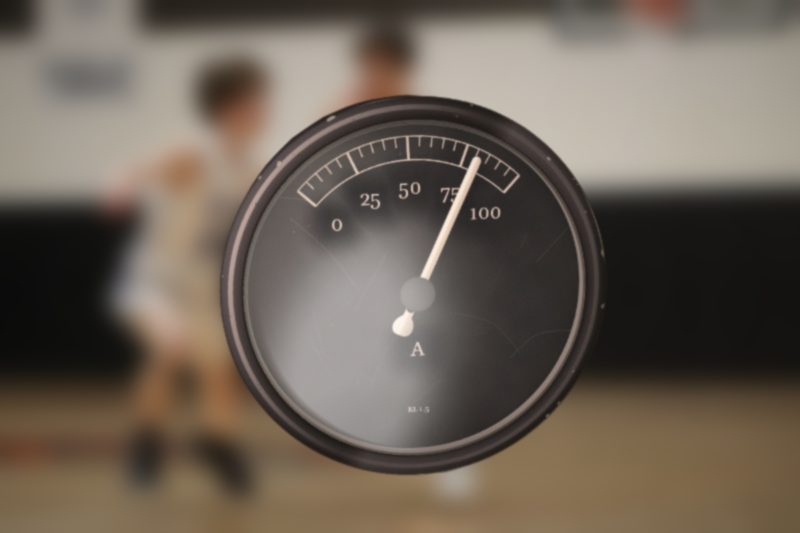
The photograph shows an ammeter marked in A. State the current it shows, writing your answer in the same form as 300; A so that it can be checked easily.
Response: 80; A
